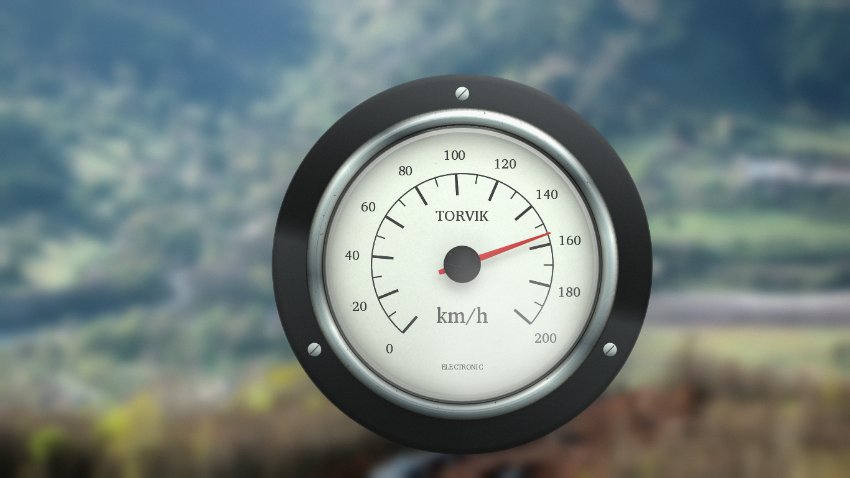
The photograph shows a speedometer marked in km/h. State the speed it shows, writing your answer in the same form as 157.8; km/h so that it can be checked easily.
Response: 155; km/h
